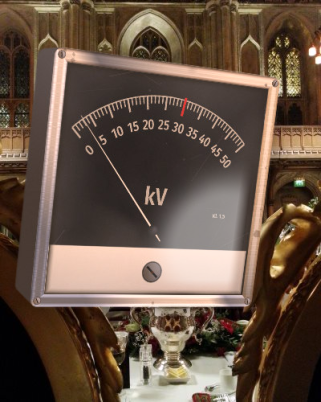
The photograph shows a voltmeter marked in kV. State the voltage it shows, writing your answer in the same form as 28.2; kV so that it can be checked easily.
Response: 3; kV
